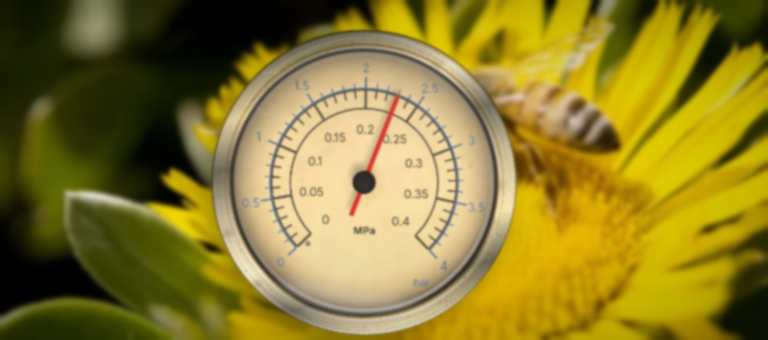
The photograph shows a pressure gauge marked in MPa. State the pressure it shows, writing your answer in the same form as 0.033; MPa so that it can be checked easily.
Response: 0.23; MPa
